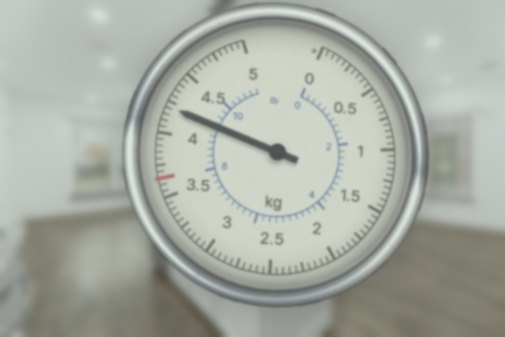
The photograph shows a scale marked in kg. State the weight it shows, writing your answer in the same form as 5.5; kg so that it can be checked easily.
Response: 4.2; kg
